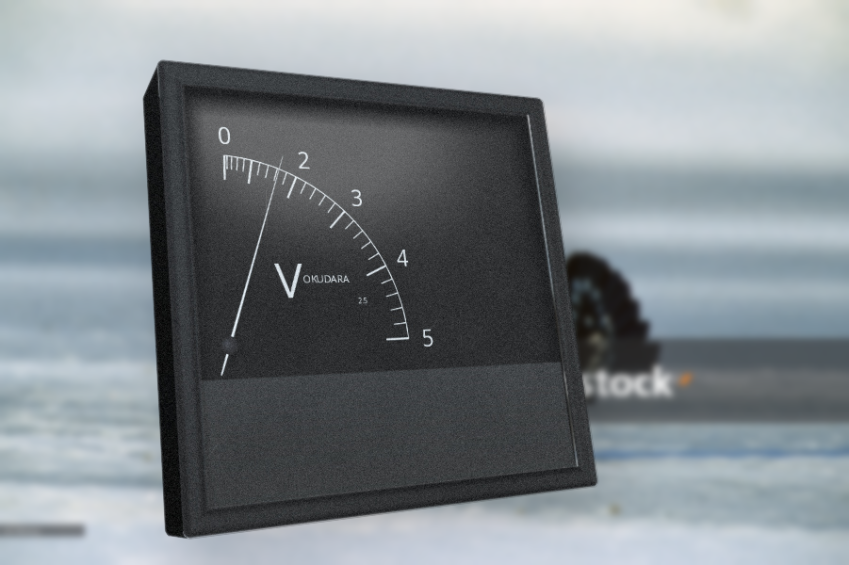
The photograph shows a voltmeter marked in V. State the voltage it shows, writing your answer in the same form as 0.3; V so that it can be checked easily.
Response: 1.6; V
